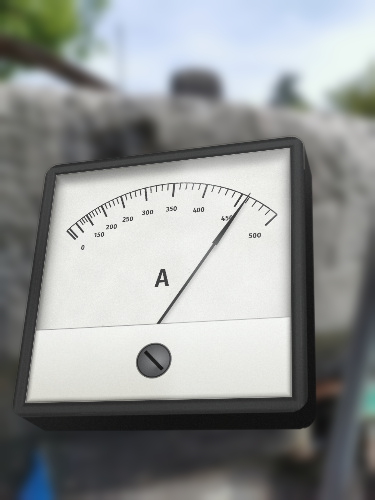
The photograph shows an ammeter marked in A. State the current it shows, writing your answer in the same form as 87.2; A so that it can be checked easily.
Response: 460; A
